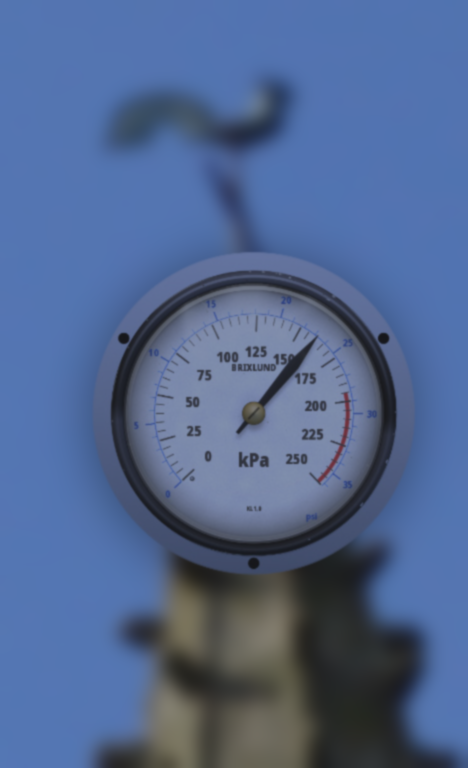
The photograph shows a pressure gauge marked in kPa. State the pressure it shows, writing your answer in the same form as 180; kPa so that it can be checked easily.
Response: 160; kPa
